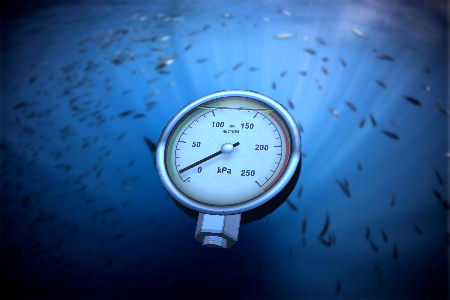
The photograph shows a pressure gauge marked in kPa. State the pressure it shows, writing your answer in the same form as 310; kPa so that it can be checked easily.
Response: 10; kPa
